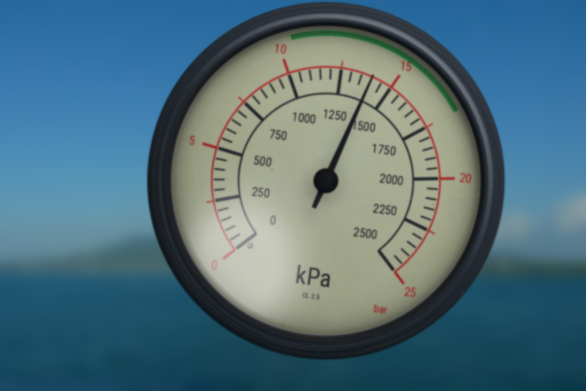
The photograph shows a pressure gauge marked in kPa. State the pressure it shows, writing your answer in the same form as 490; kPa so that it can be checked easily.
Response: 1400; kPa
